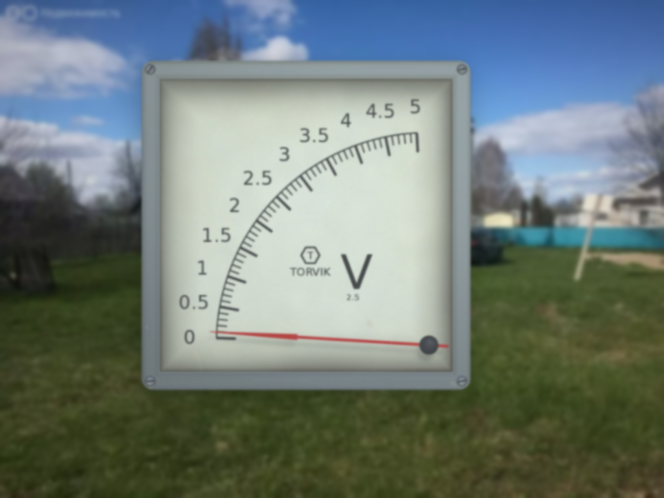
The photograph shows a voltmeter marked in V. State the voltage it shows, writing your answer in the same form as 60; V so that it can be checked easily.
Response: 0.1; V
